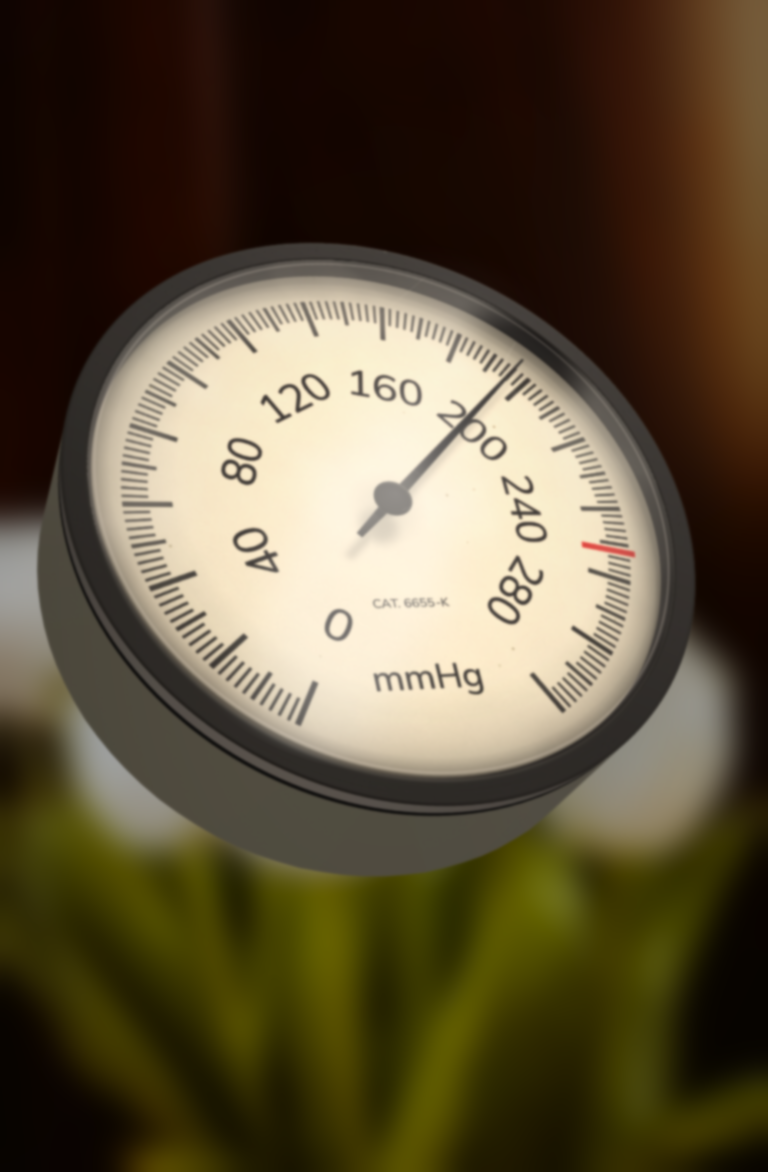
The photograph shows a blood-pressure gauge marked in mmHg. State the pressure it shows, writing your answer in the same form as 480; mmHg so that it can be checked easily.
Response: 196; mmHg
